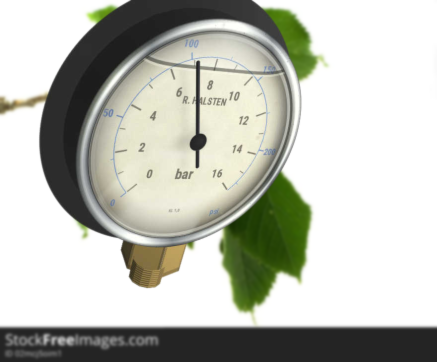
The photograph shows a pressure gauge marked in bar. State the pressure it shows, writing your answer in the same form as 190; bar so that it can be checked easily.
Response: 7; bar
